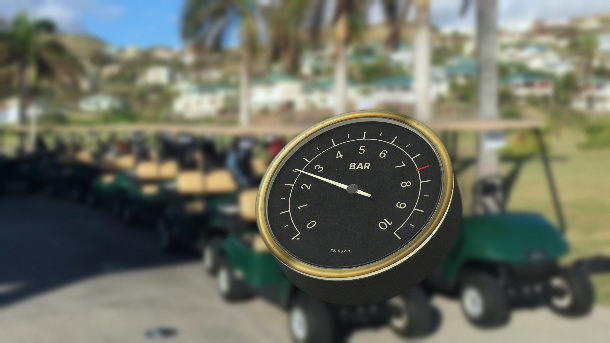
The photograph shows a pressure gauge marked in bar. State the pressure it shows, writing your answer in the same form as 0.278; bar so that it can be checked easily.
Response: 2.5; bar
